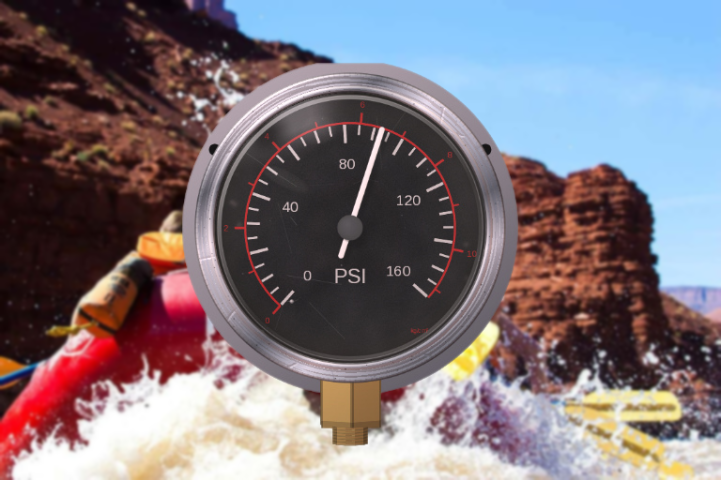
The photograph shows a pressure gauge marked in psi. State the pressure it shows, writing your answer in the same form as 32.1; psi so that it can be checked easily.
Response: 92.5; psi
